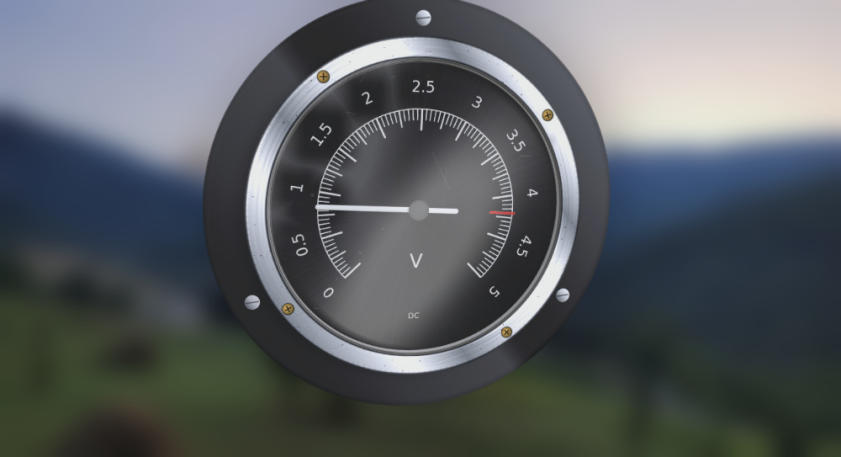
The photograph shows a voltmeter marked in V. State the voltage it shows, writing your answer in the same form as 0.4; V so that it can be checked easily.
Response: 0.85; V
